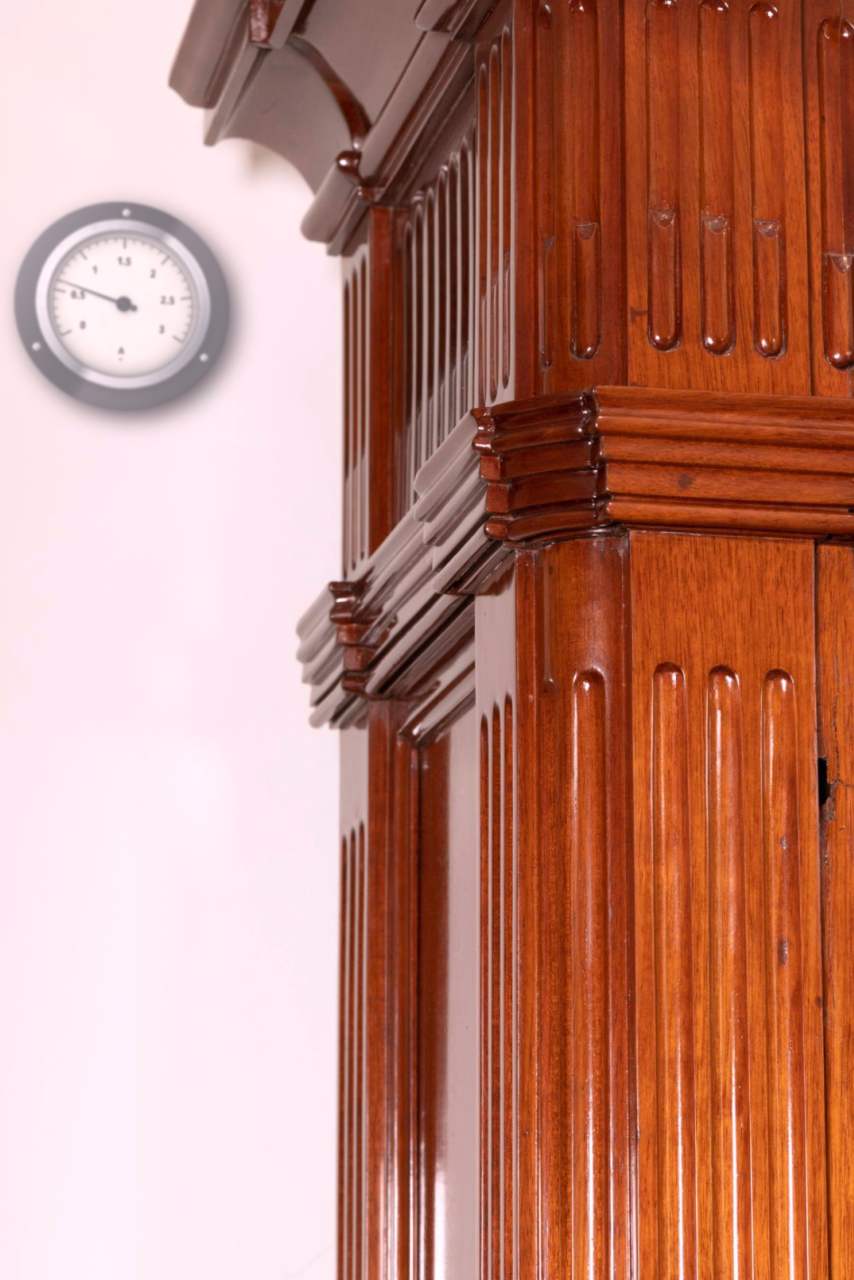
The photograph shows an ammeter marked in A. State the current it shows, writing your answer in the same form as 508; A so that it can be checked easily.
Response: 0.6; A
